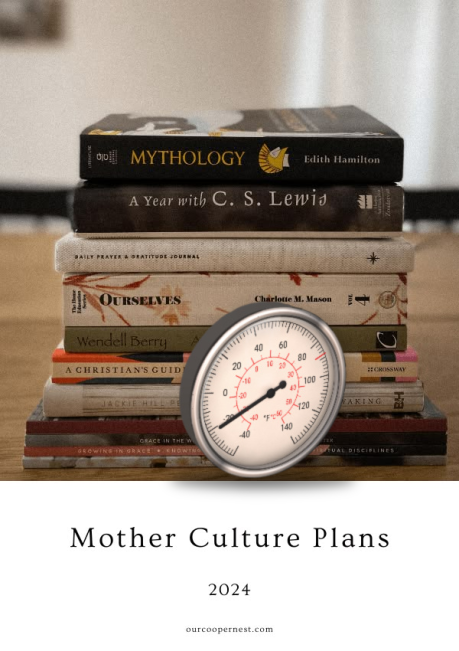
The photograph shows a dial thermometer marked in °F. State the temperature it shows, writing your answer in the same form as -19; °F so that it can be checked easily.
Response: -20; °F
